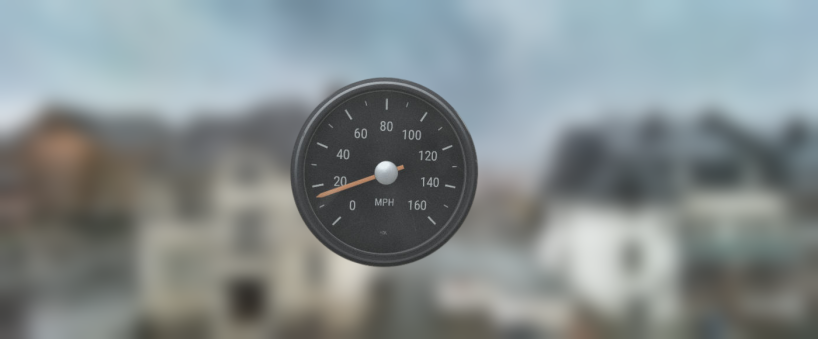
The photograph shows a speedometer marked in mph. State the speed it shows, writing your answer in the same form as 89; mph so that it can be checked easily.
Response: 15; mph
